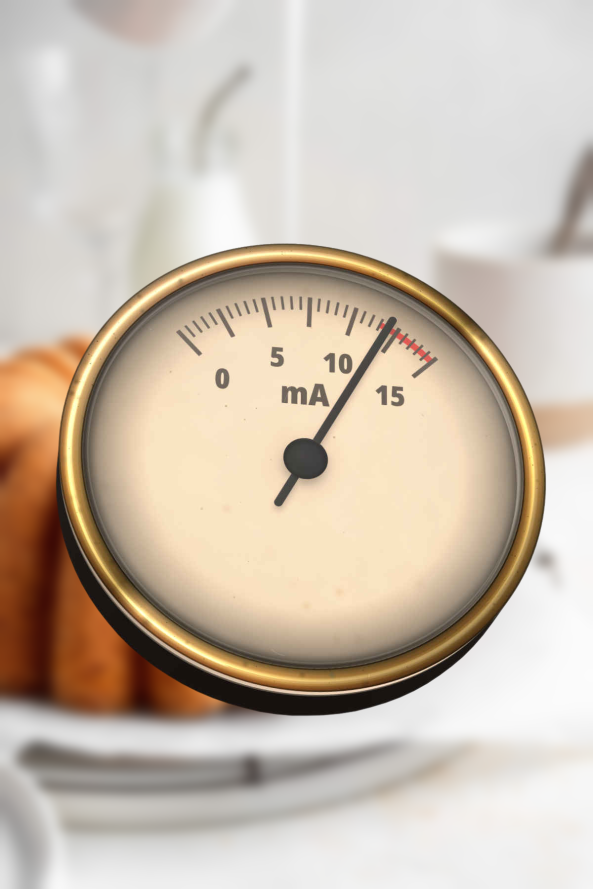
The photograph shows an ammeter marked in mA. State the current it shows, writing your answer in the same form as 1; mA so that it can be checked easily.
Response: 12; mA
